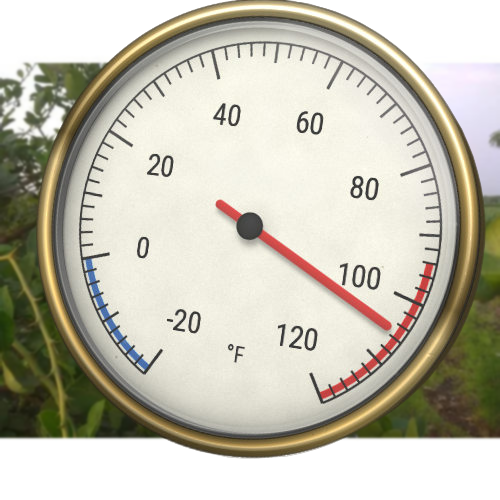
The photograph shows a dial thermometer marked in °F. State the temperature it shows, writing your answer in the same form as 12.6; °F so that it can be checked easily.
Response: 105; °F
